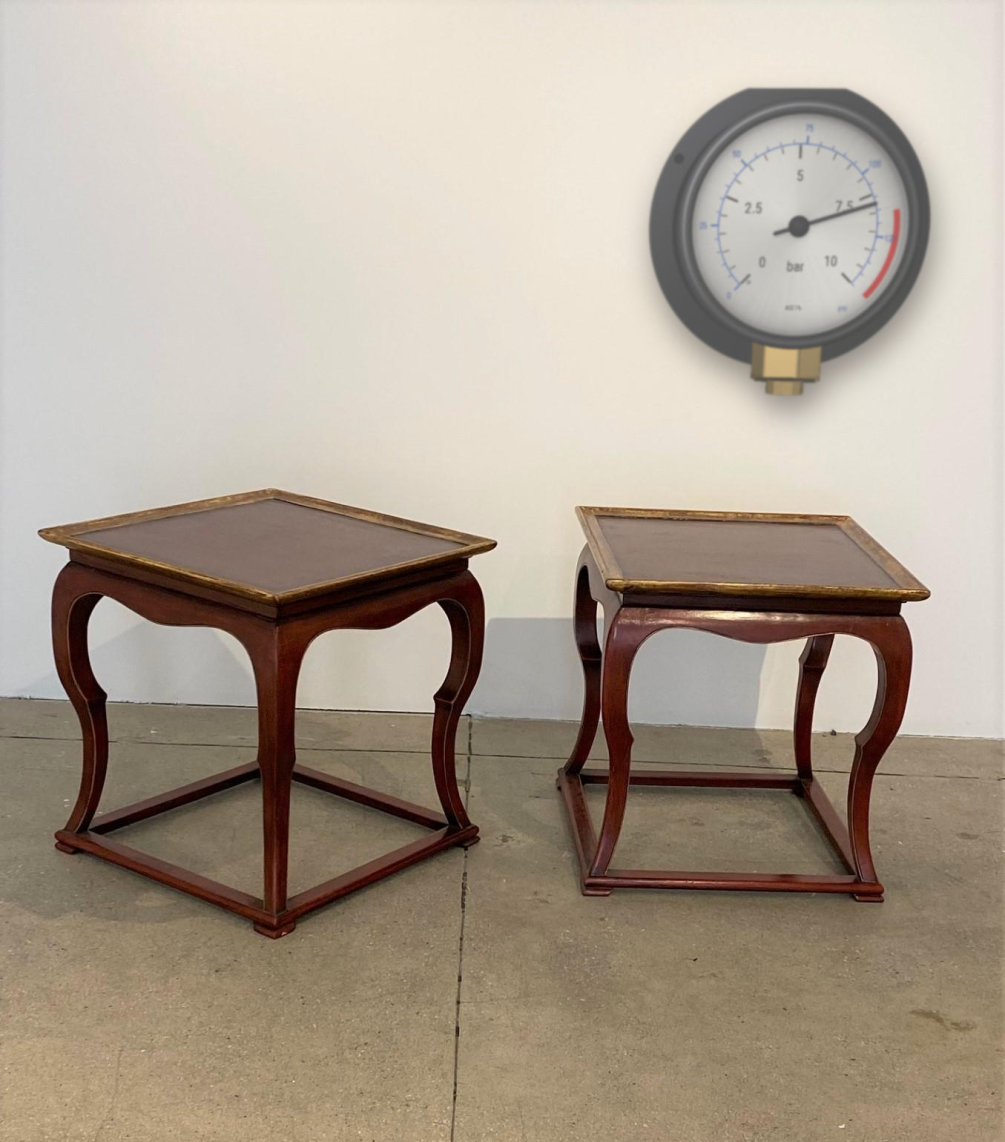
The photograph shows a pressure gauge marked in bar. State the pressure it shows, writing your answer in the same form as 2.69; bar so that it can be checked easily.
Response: 7.75; bar
